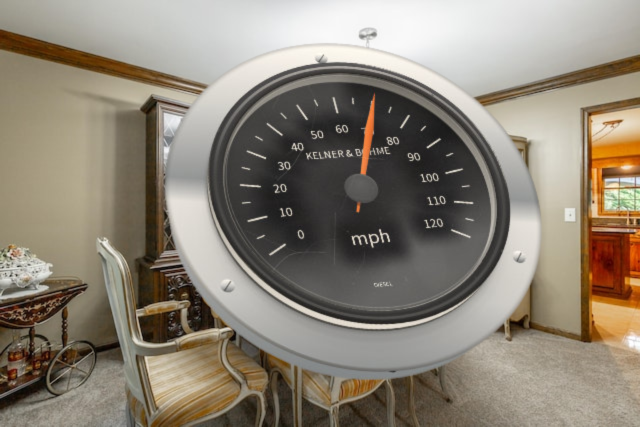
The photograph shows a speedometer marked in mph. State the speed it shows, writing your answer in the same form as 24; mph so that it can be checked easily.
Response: 70; mph
